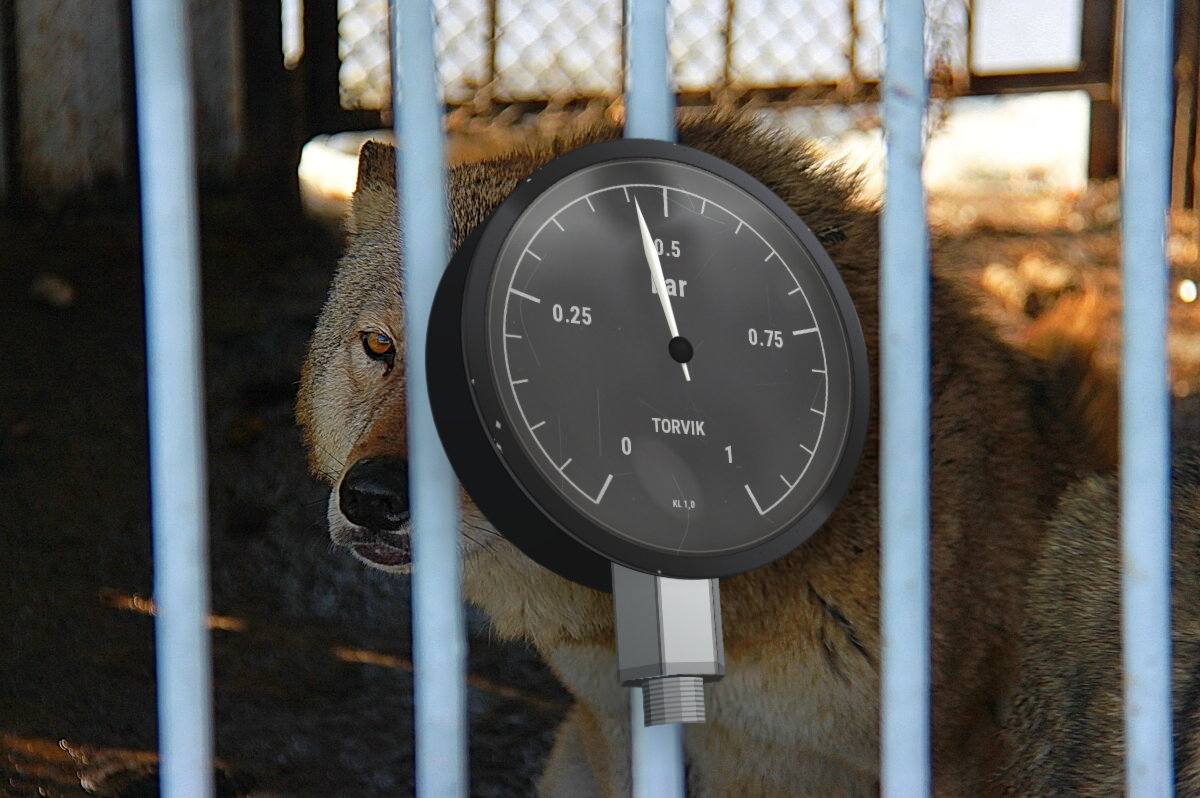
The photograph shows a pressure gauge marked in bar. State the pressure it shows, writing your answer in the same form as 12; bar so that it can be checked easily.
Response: 0.45; bar
